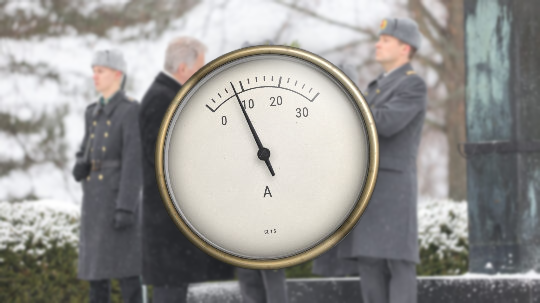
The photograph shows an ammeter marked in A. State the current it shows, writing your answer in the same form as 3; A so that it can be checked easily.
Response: 8; A
